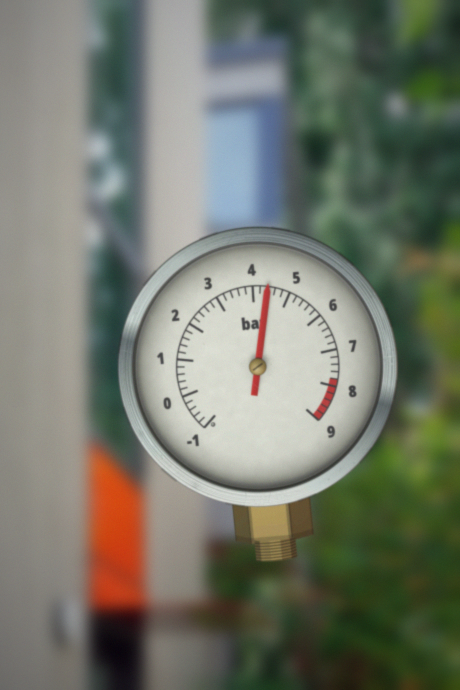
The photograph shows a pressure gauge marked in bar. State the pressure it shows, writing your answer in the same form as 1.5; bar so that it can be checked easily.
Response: 4.4; bar
